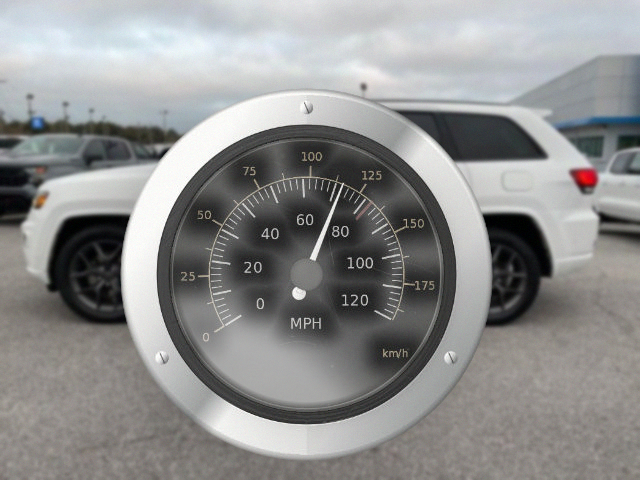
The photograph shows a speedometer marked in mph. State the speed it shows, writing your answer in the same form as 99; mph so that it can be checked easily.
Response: 72; mph
